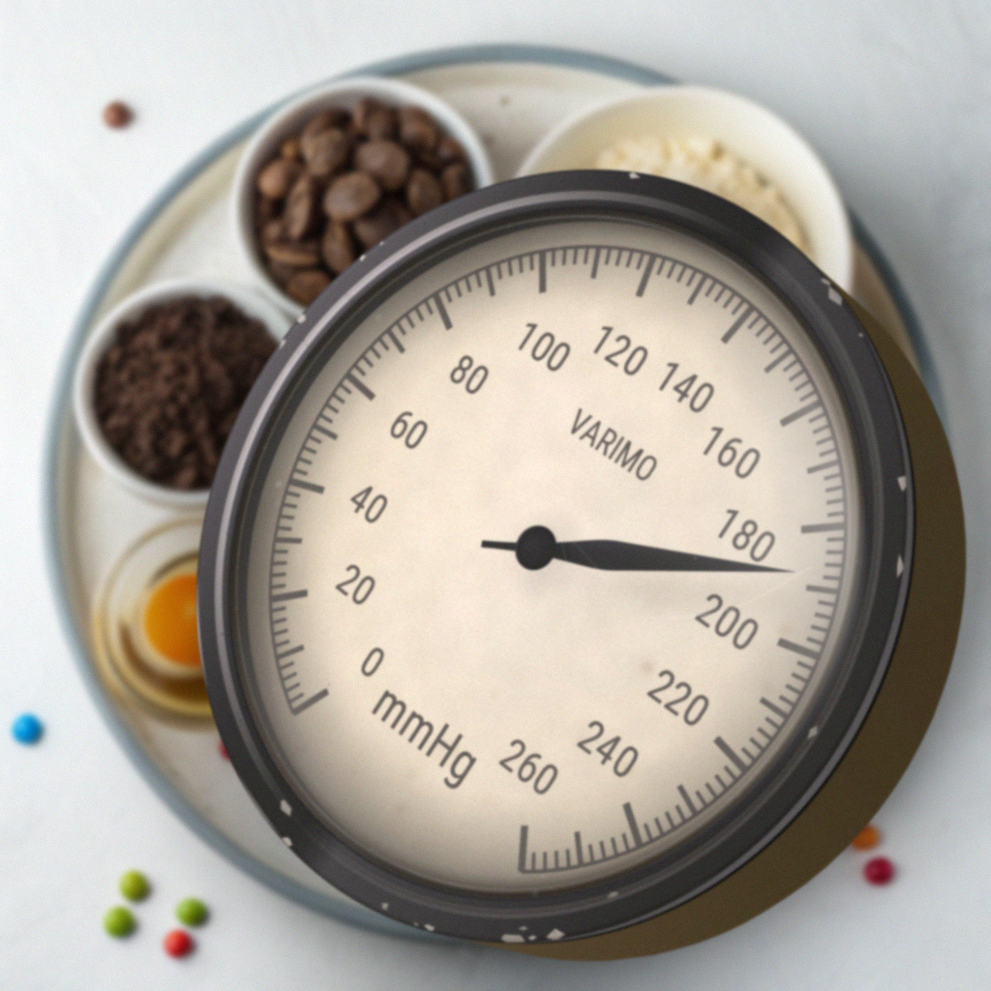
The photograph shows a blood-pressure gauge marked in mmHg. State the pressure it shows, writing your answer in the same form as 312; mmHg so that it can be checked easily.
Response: 188; mmHg
